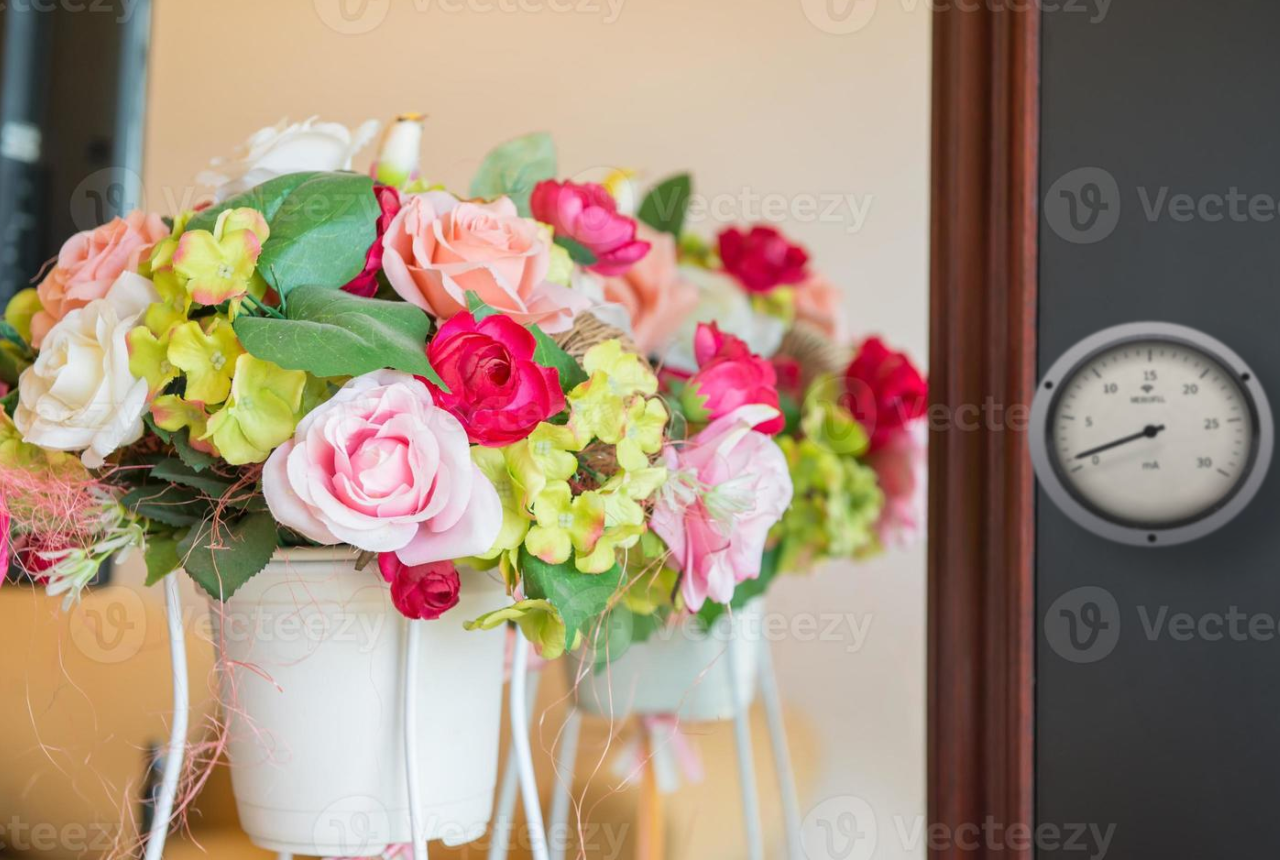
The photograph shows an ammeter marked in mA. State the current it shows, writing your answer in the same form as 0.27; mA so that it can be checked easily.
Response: 1; mA
